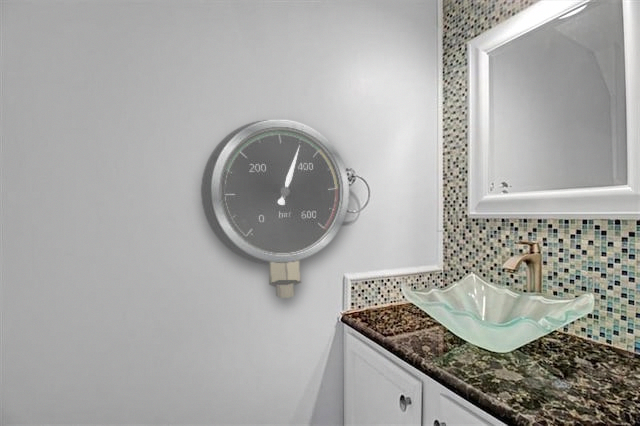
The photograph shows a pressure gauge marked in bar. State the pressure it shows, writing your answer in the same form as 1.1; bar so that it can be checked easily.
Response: 350; bar
